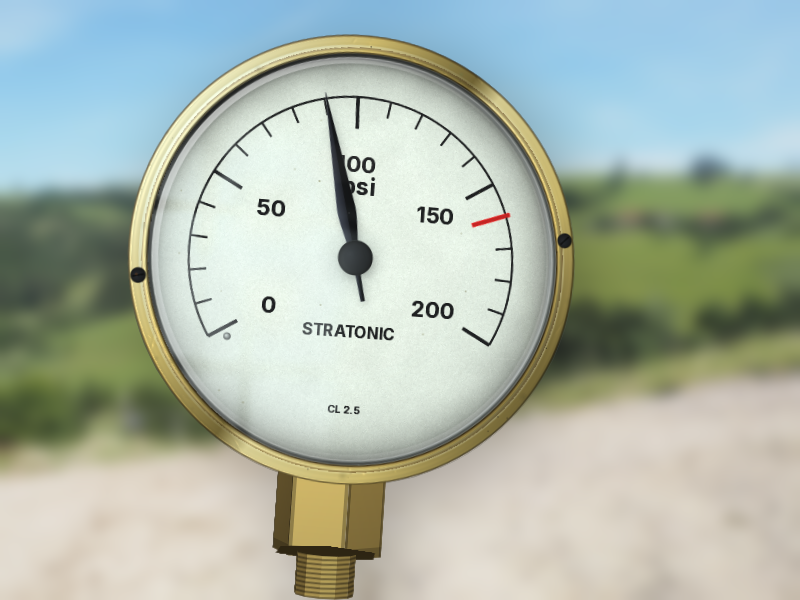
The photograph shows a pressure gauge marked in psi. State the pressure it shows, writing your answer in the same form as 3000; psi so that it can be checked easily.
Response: 90; psi
